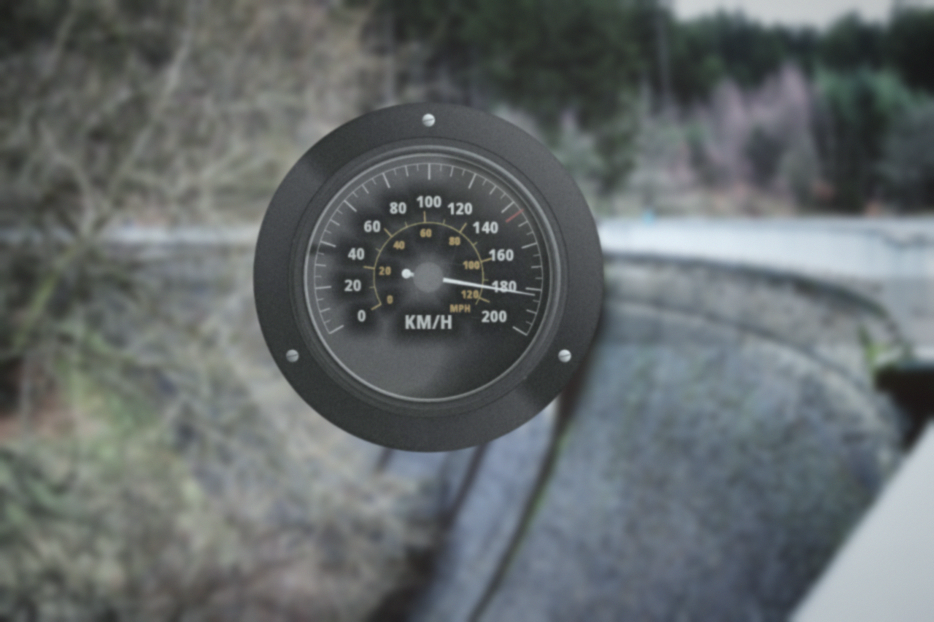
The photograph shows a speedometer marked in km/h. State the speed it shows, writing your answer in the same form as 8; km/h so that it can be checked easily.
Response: 182.5; km/h
